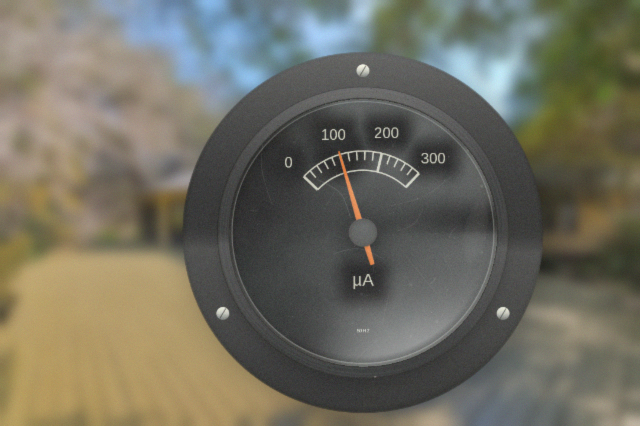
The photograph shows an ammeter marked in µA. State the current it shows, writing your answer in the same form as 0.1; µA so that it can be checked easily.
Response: 100; µA
